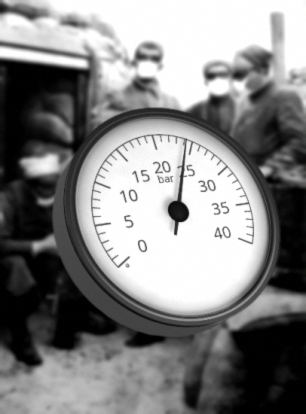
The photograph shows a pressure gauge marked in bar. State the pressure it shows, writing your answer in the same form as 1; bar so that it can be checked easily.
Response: 24; bar
